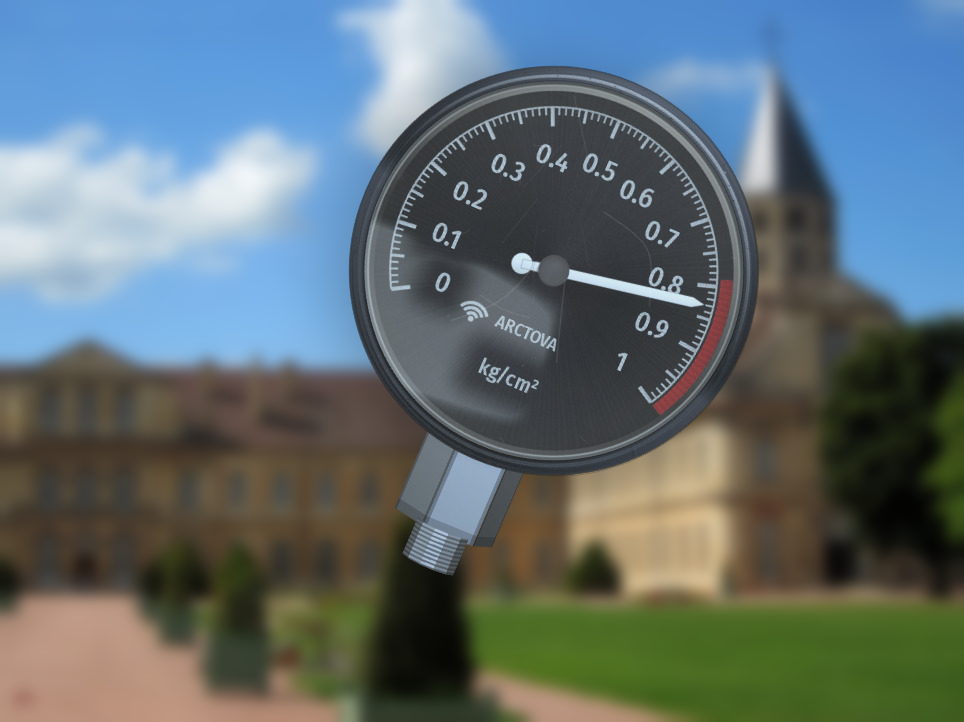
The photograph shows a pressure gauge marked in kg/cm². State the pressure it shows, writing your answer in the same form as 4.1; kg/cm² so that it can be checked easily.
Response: 0.83; kg/cm²
